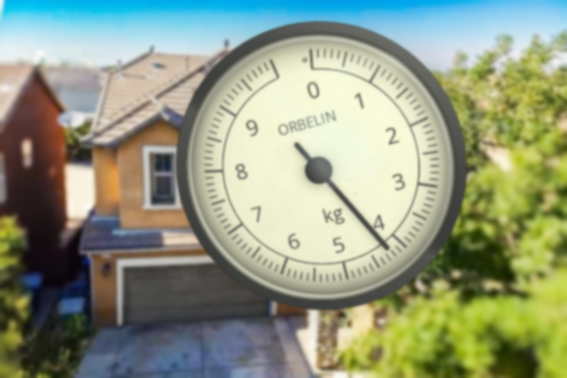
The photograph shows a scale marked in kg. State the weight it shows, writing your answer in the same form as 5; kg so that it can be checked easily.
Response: 4.2; kg
